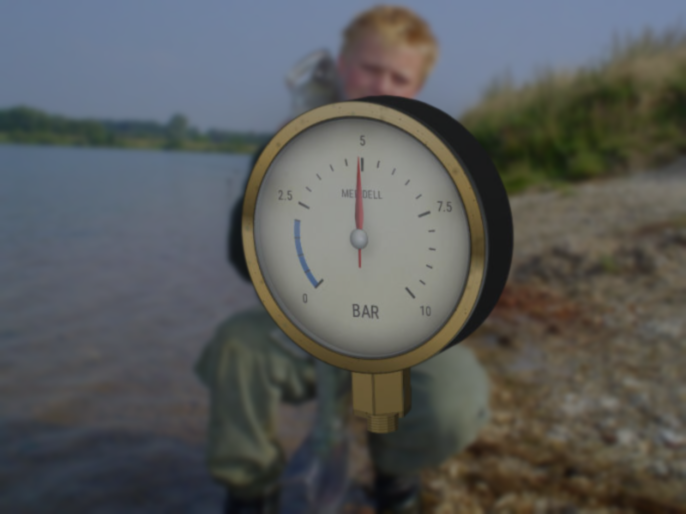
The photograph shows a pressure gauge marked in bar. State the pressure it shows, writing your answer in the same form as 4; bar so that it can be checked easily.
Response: 5; bar
